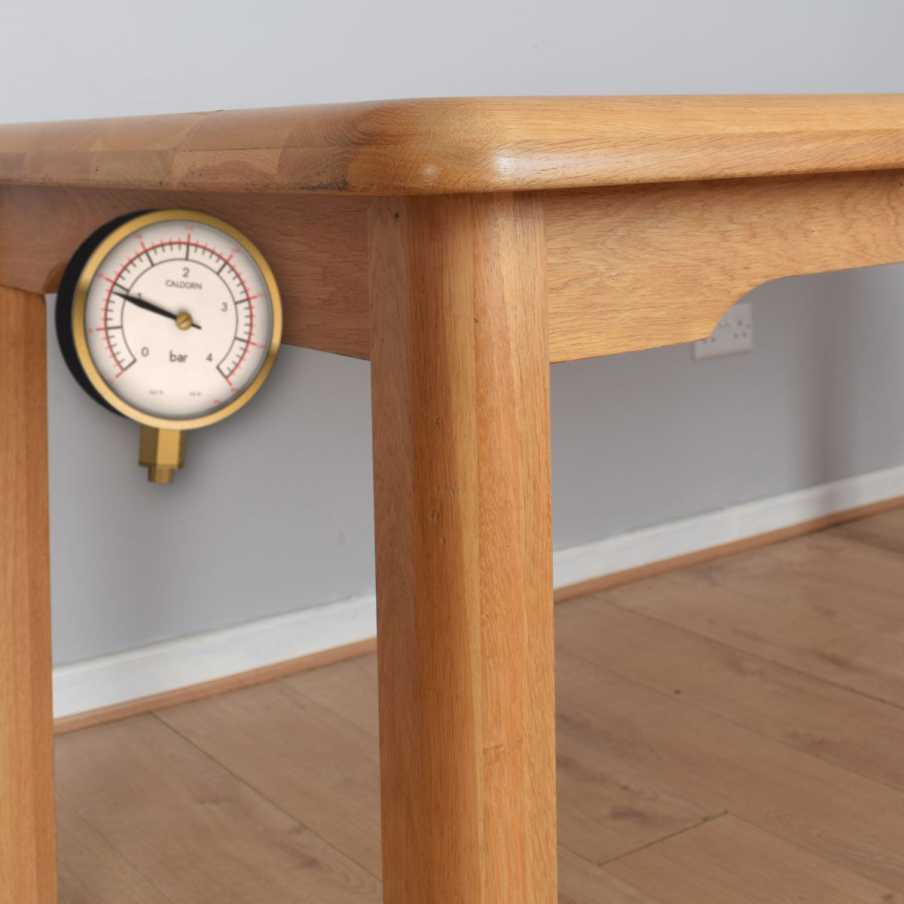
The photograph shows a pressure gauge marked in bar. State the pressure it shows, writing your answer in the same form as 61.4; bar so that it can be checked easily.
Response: 0.9; bar
